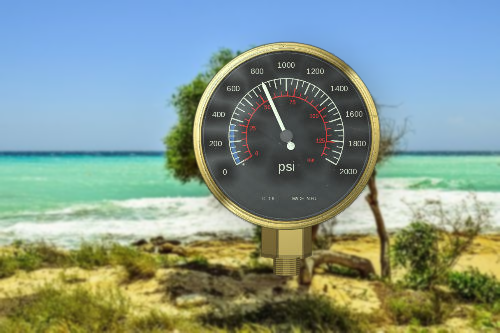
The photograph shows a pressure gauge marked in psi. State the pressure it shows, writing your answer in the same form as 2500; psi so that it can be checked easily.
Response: 800; psi
